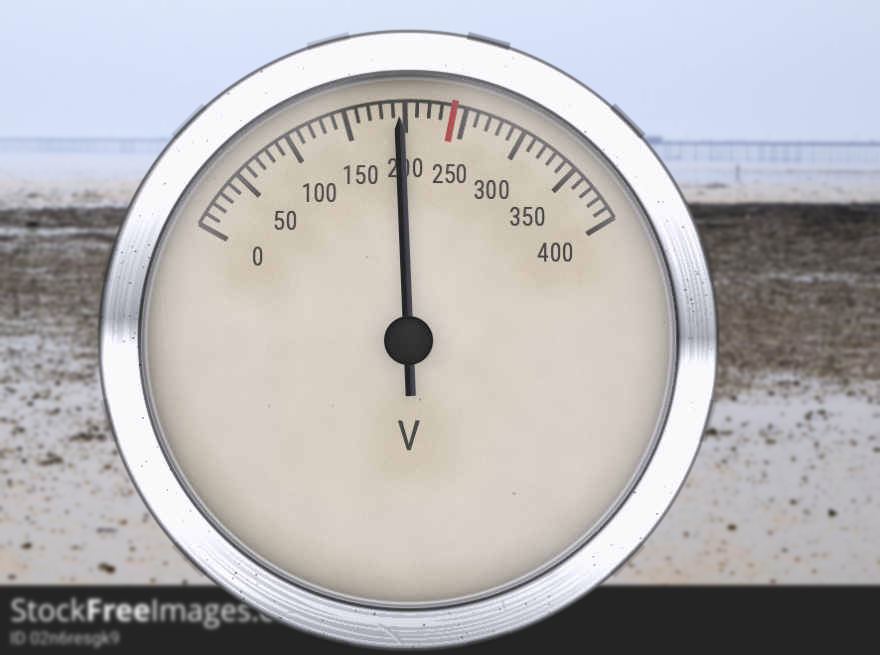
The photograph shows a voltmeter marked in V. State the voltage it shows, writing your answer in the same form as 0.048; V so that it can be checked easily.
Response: 195; V
